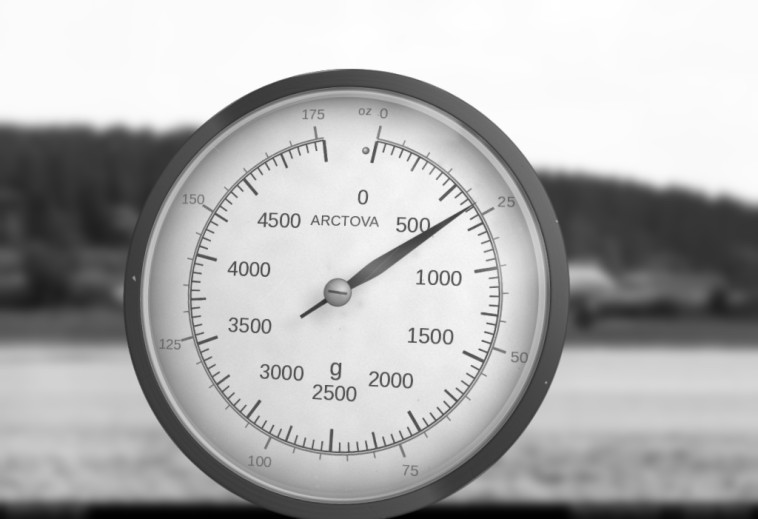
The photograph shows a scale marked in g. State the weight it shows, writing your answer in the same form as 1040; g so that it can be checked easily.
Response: 650; g
